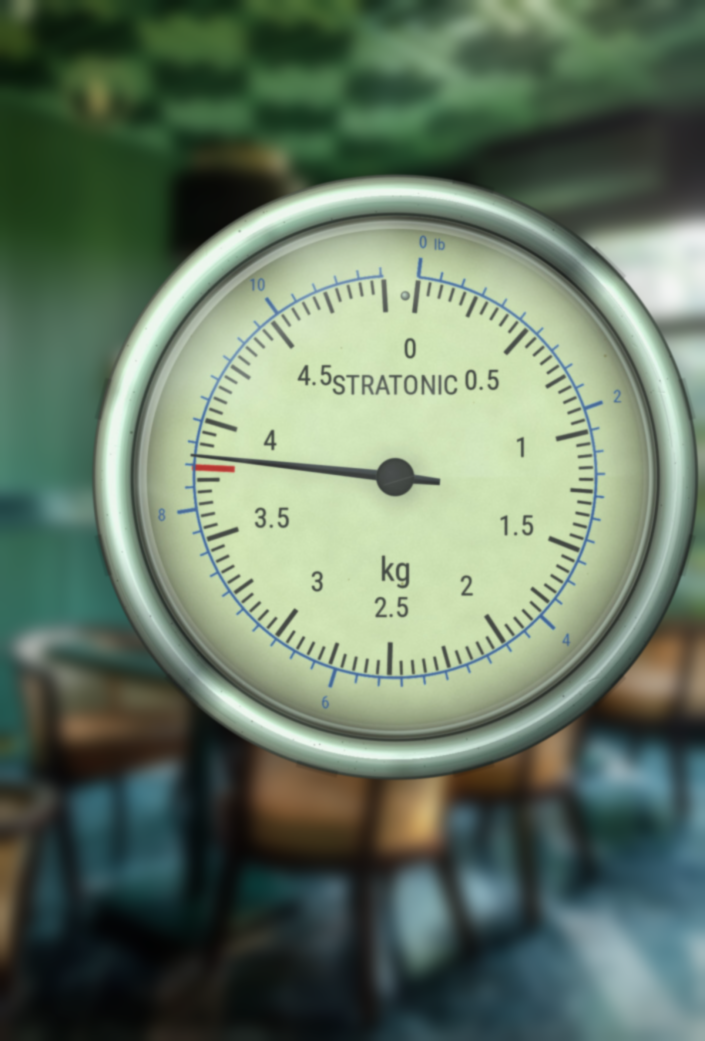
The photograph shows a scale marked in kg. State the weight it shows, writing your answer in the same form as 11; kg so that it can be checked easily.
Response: 3.85; kg
